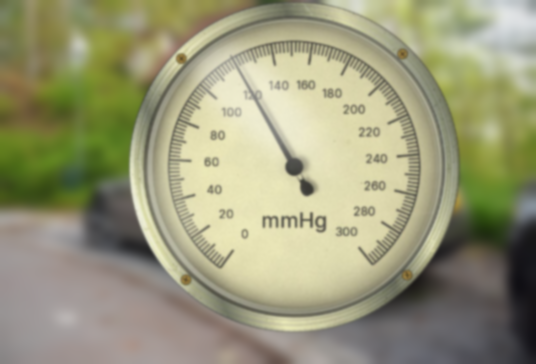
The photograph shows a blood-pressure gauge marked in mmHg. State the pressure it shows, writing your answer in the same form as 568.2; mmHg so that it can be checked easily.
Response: 120; mmHg
